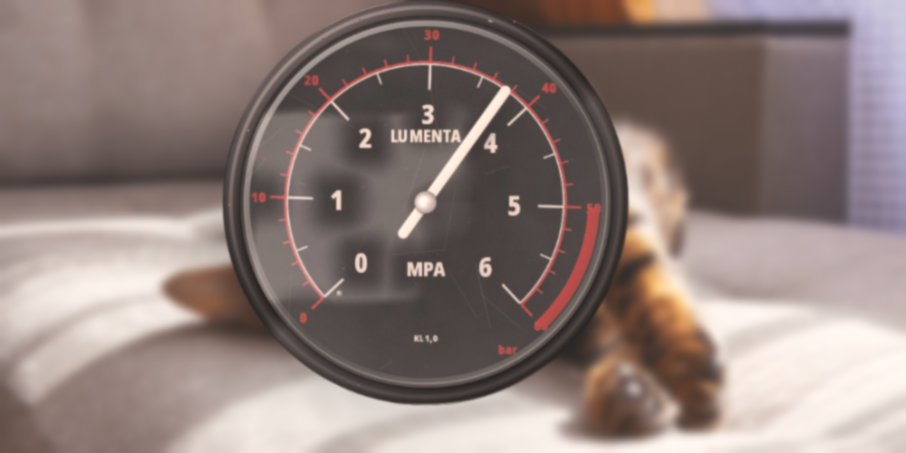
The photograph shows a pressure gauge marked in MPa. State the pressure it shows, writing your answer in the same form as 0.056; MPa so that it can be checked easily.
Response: 3.75; MPa
